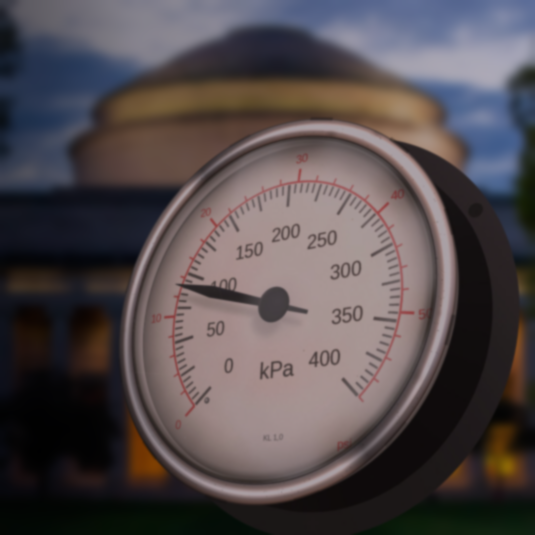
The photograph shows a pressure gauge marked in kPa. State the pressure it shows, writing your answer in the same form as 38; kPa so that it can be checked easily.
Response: 90; kPa
